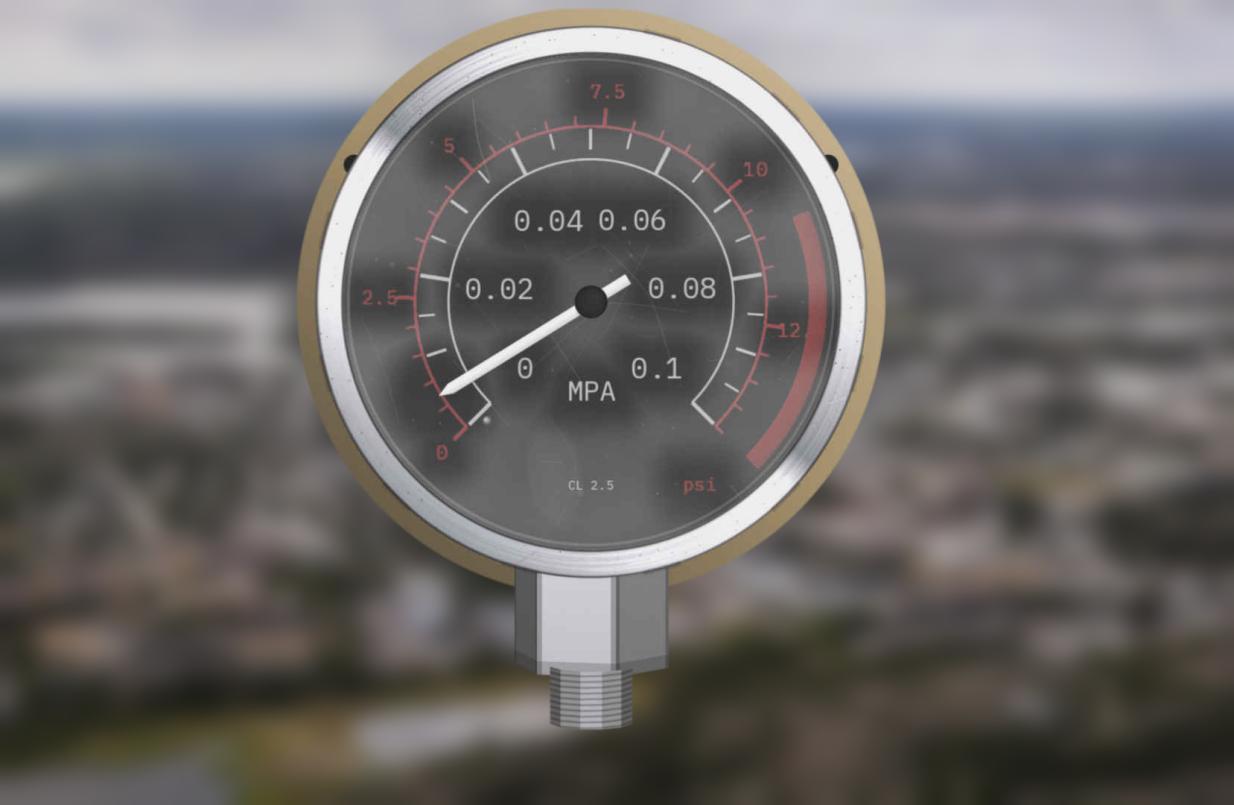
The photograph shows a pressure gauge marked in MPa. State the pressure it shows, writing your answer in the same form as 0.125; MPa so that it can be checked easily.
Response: 0.005; MPa
